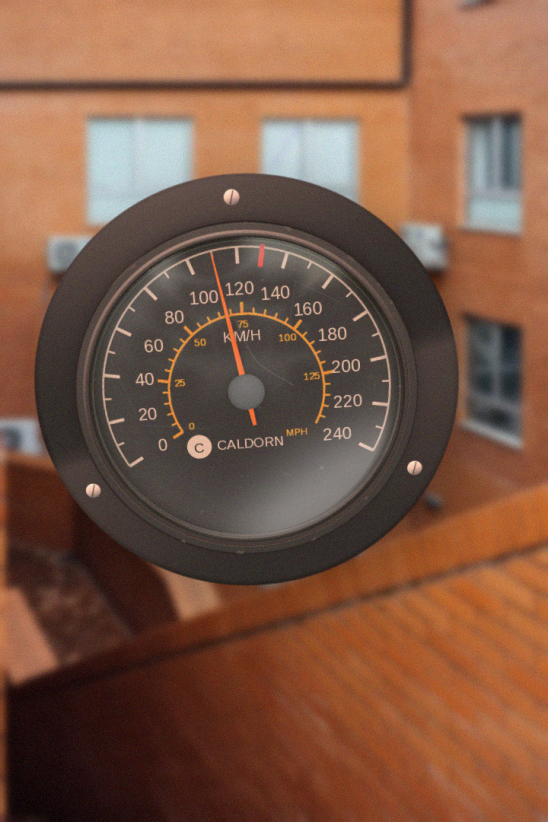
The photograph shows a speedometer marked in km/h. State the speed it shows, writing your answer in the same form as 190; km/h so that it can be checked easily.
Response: 110; km/h
